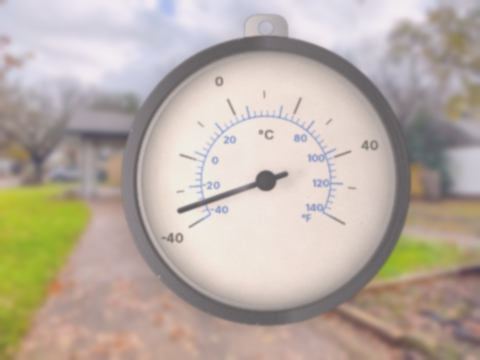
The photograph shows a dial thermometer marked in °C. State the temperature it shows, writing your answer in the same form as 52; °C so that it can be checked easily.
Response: -35; °C
